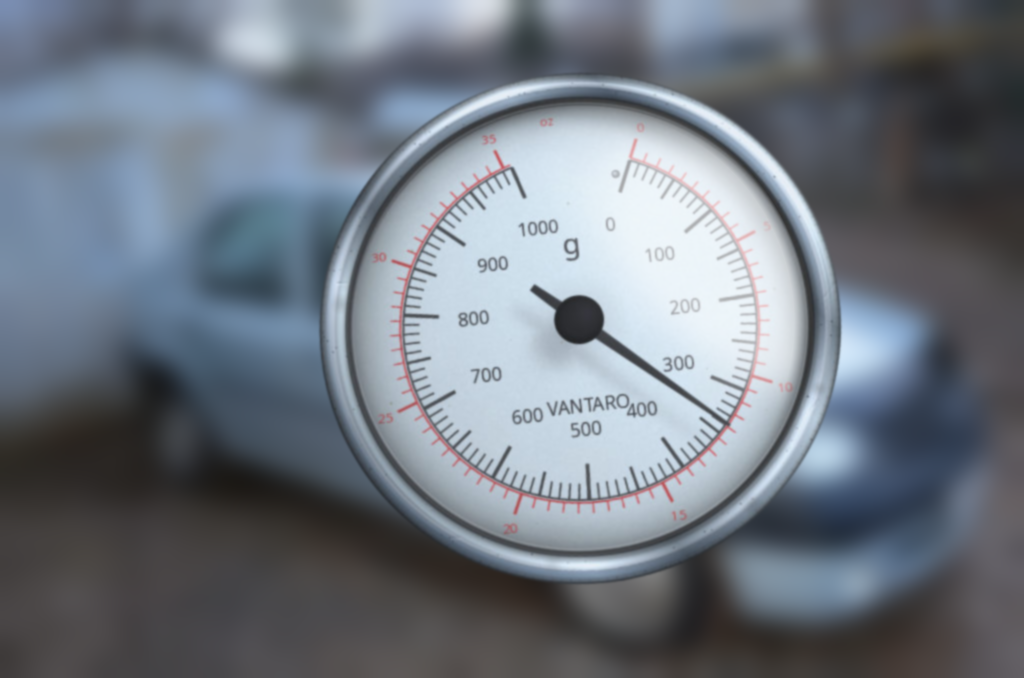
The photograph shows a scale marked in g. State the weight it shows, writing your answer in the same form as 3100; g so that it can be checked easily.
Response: 340; g
